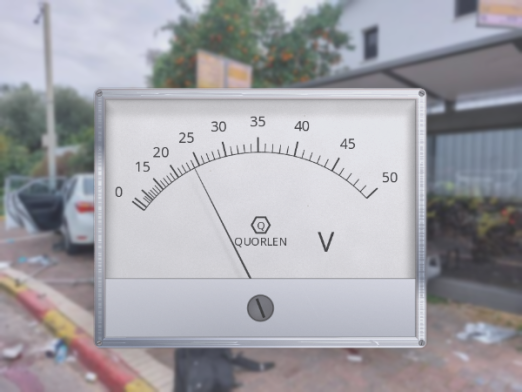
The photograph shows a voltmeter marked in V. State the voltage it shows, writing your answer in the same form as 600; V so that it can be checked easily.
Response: 24; V
